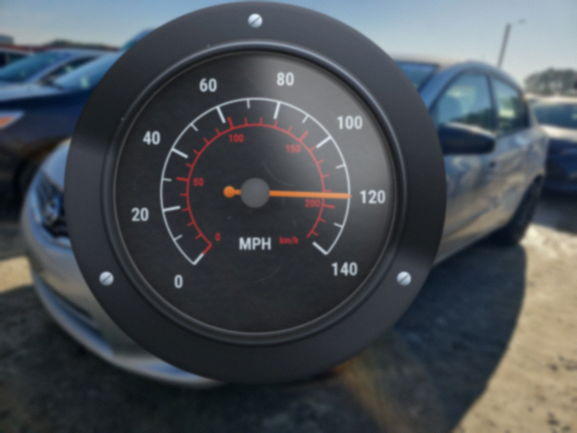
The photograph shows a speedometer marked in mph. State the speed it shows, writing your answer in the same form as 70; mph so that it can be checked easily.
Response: 120; mph
